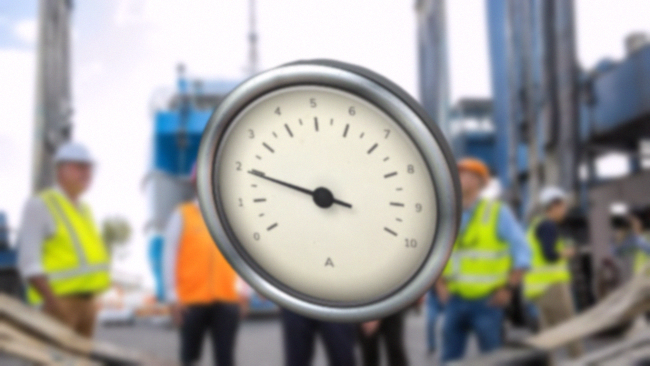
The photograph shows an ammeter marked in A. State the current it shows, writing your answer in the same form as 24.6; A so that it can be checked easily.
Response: 2; A
